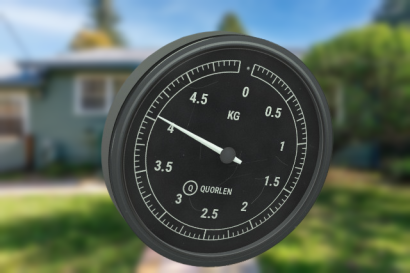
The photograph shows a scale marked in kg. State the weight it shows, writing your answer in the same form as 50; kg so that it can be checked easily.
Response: 4.05; kg
